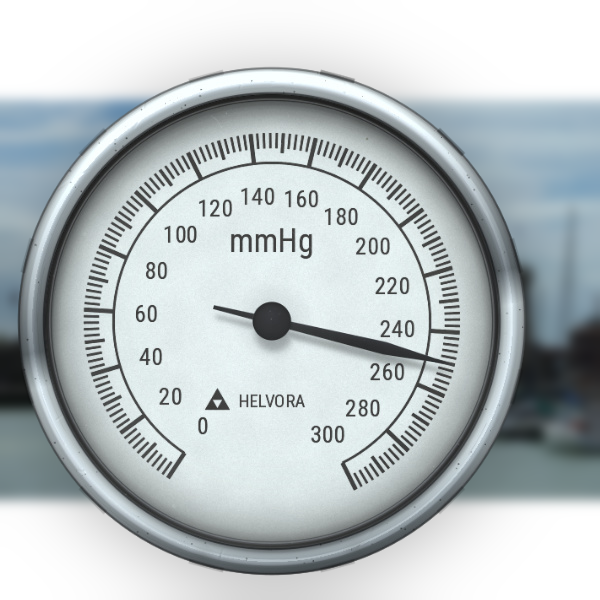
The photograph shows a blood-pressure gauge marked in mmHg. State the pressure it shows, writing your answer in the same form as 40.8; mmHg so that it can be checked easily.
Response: 250; mmHg
